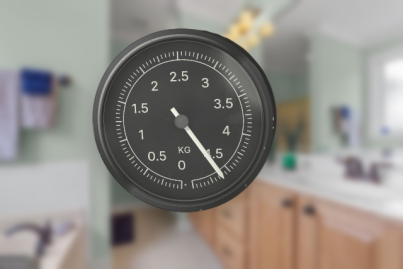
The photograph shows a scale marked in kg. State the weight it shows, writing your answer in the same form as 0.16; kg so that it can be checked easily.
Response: 4.6; kg
